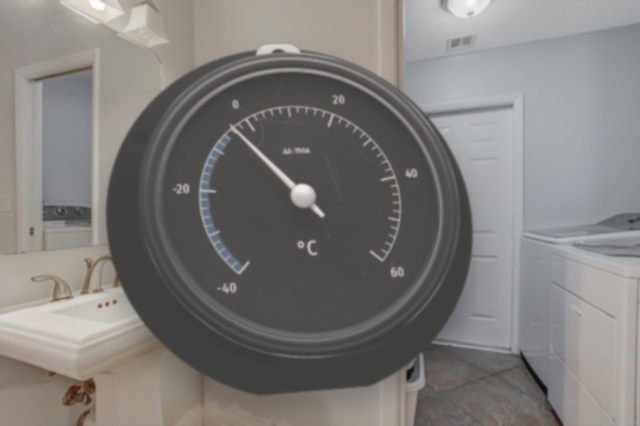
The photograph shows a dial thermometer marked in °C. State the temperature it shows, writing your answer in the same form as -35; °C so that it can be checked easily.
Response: -4; °C
